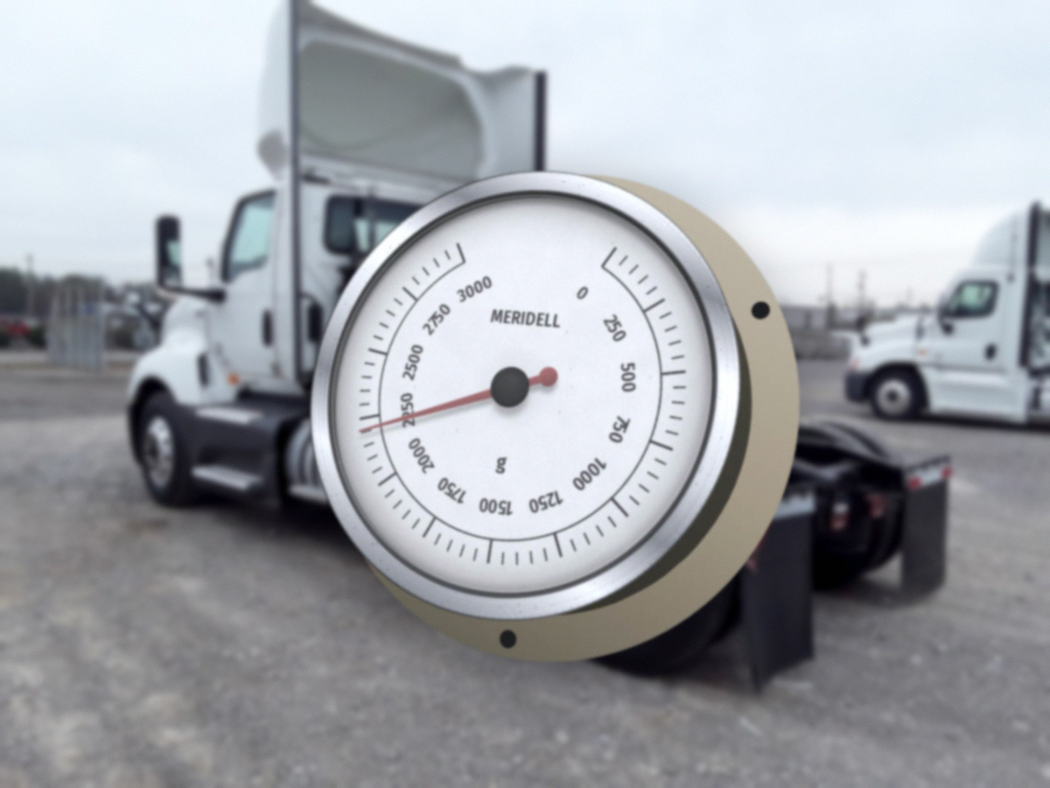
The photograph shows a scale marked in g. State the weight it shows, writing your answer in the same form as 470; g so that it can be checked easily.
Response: 2200; g
